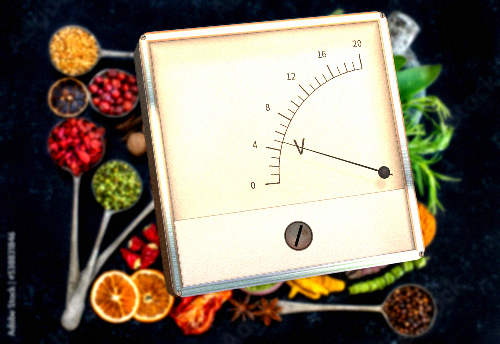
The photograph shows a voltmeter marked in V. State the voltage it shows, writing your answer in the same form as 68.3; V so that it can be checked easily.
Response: 5; V
